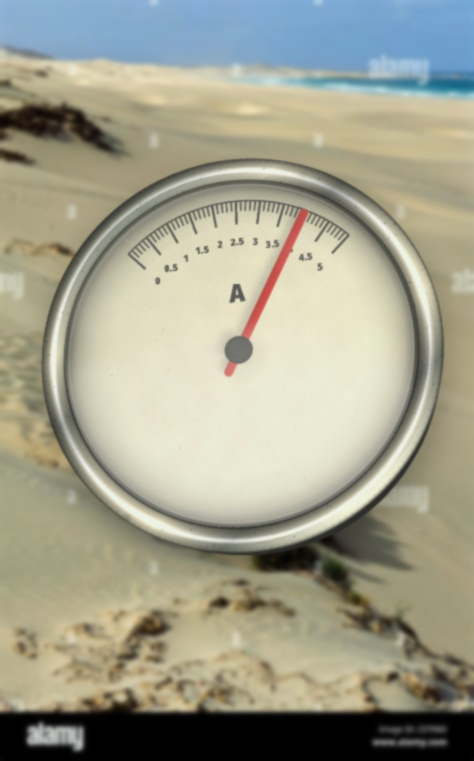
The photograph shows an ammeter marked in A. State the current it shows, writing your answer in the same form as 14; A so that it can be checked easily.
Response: 4; A
